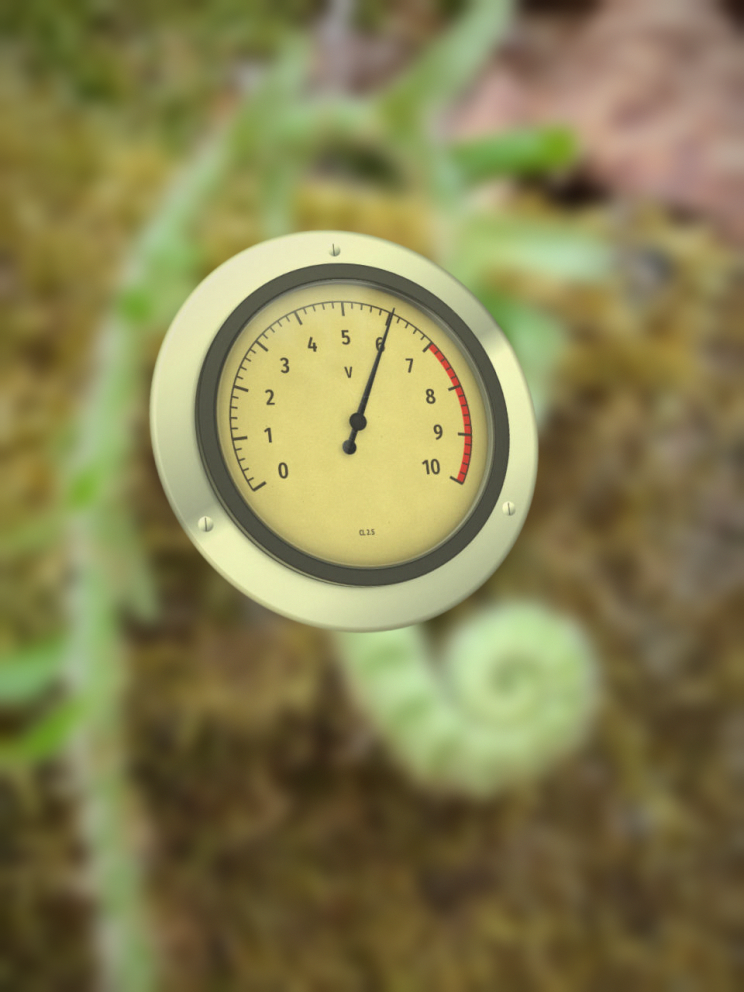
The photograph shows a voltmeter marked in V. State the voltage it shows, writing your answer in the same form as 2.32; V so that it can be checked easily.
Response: 6; V
